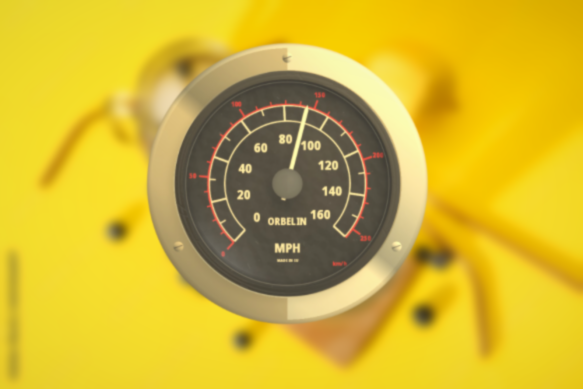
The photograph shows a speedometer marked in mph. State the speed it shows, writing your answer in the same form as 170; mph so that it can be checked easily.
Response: 90; mph
